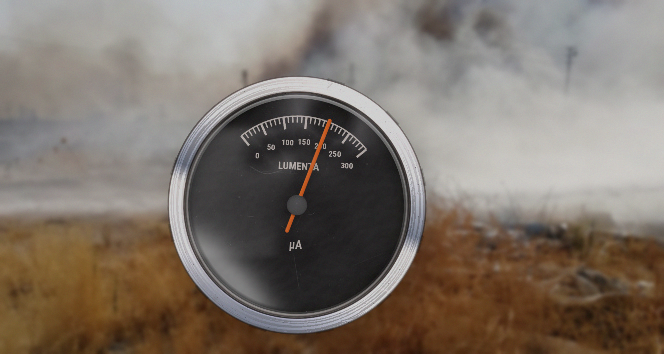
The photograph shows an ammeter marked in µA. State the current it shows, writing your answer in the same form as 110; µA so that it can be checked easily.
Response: 200; µA
